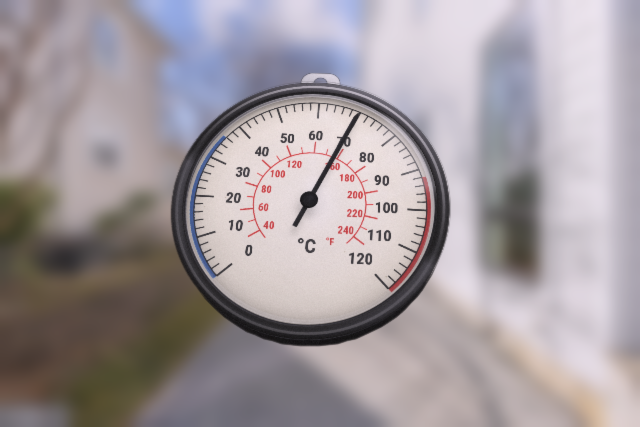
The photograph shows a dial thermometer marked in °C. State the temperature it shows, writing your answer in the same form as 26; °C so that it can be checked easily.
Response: 70; °C
